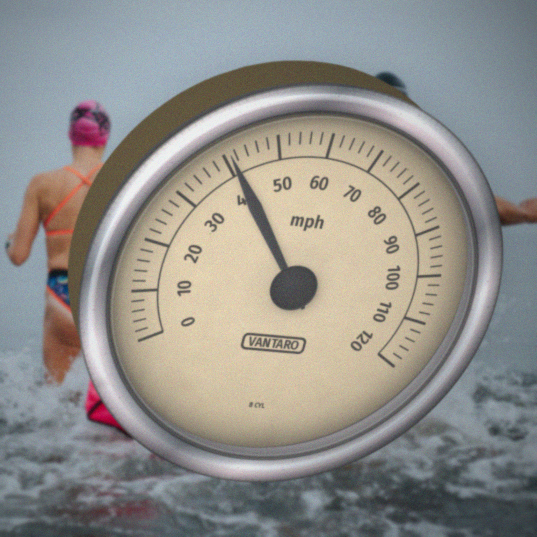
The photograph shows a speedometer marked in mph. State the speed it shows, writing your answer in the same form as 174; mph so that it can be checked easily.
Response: 41; mph
